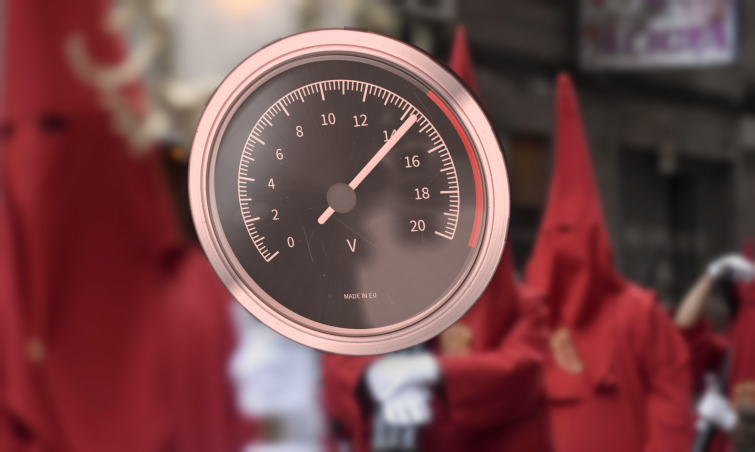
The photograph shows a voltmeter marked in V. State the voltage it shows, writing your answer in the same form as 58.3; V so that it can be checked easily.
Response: 14.4; V
